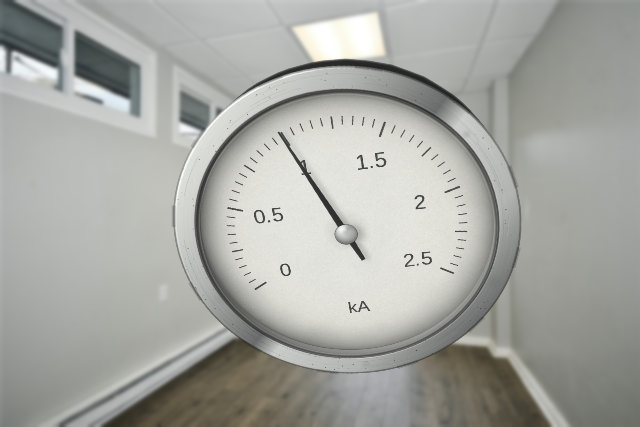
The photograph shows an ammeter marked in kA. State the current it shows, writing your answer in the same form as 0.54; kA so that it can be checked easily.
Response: 1; kA
